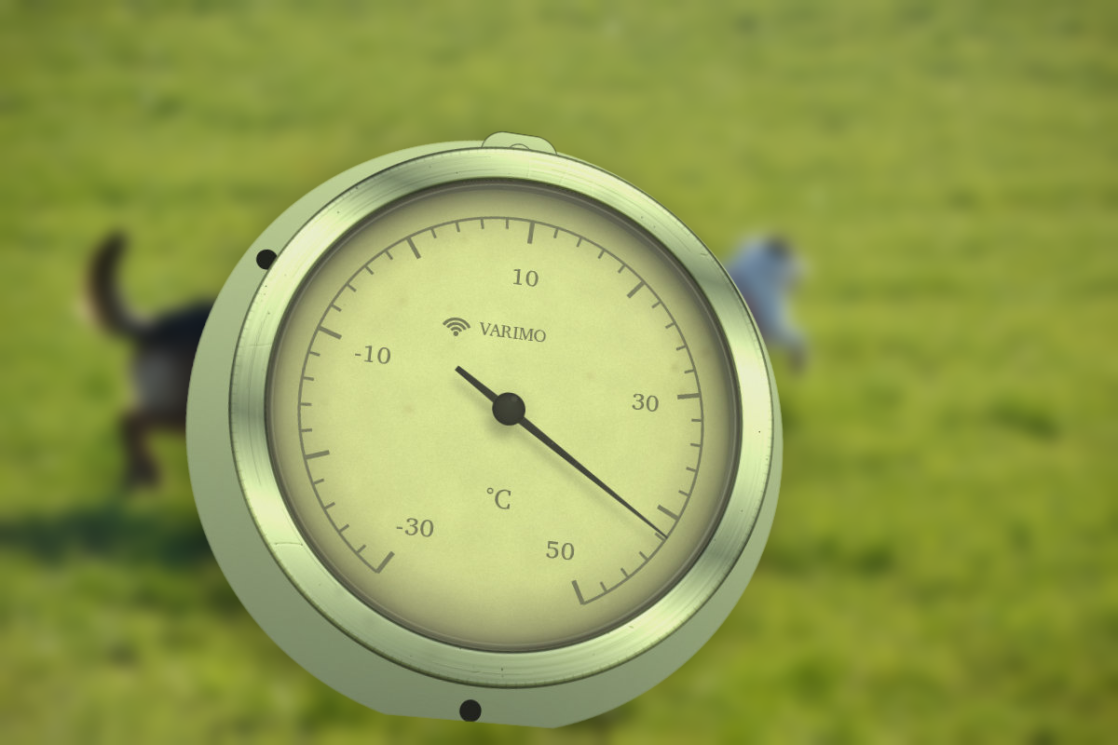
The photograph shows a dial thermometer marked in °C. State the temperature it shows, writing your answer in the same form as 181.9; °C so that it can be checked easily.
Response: 42; °C
